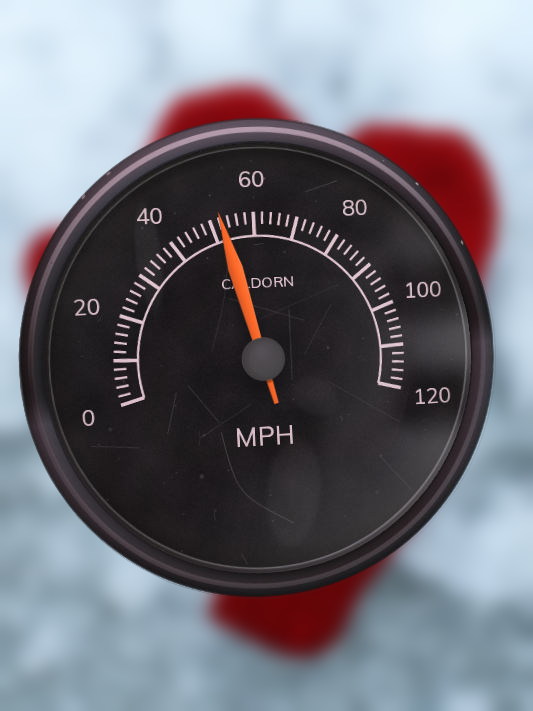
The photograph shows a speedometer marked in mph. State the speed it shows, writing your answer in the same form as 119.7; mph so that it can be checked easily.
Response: 52; mph
